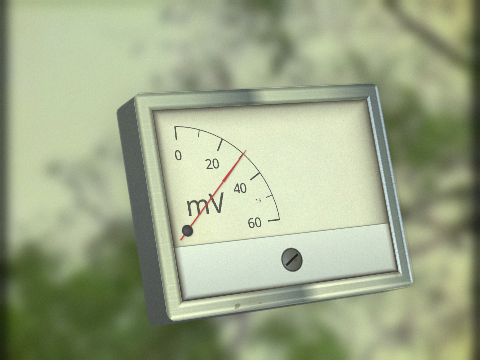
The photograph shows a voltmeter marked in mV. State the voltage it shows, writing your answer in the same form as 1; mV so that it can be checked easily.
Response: 30; mV
